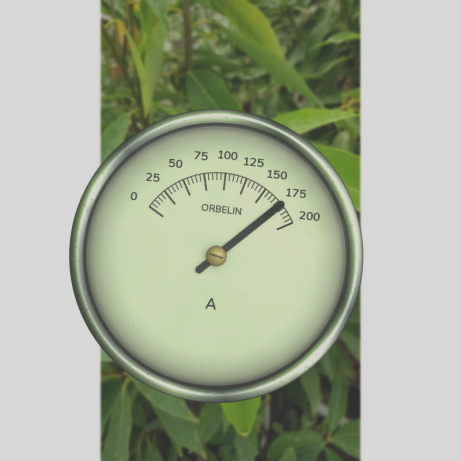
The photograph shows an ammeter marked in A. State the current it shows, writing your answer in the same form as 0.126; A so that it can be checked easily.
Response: 175; A
